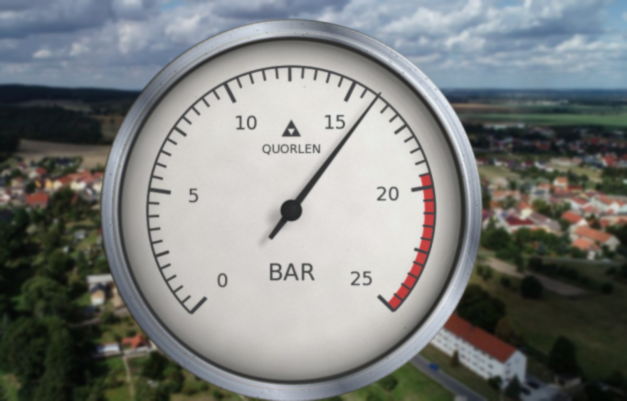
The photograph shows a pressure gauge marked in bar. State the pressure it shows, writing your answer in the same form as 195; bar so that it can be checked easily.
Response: 16; bar
